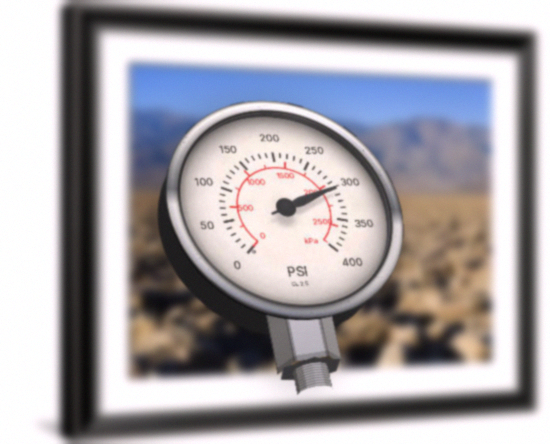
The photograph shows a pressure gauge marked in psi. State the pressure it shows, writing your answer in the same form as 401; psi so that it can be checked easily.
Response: 300; psi
